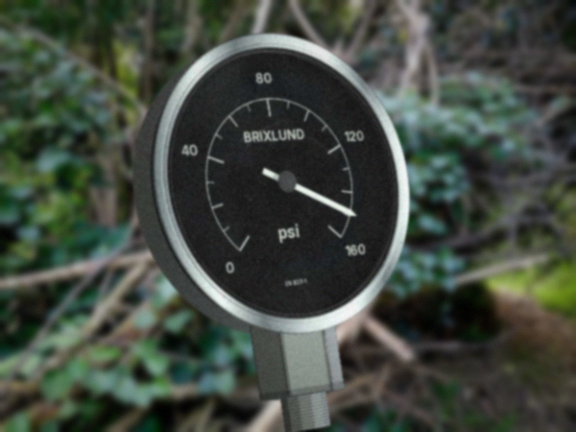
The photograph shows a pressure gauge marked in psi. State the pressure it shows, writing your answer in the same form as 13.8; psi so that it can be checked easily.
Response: 150; psi
